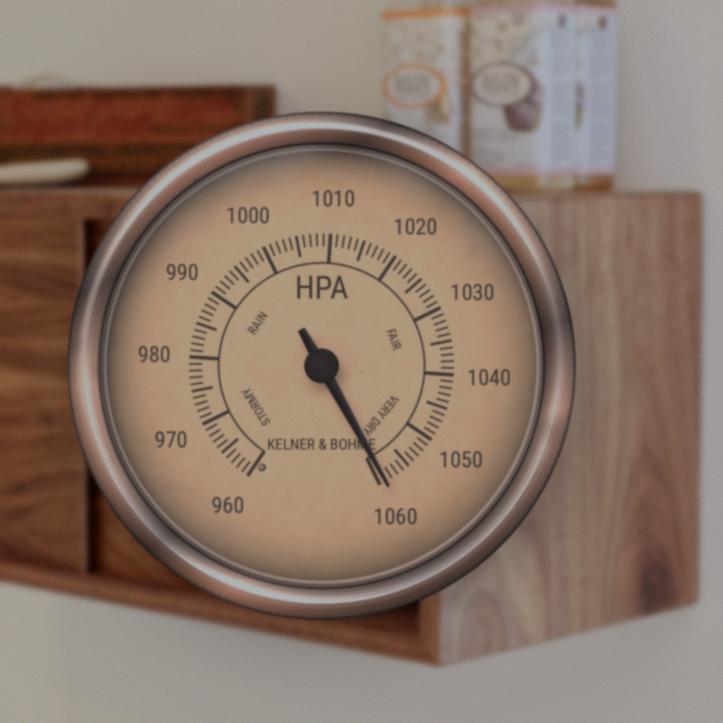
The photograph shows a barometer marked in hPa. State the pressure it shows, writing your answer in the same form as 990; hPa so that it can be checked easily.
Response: 1059; hPa
